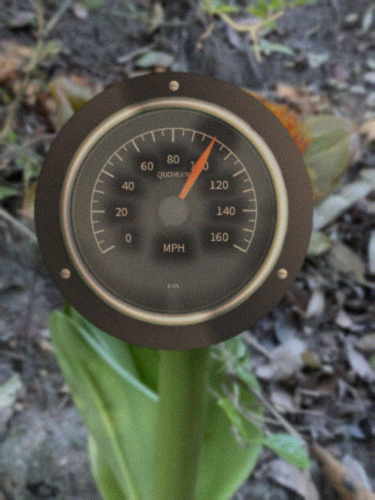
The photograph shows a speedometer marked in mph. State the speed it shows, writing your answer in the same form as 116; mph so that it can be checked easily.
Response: 100; mph
